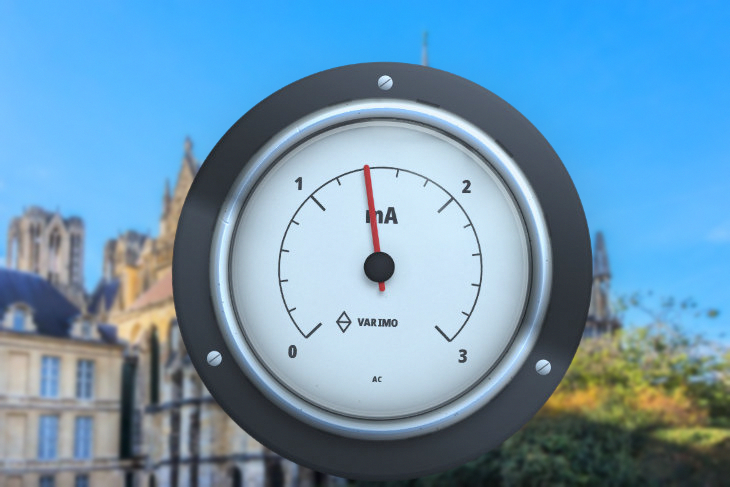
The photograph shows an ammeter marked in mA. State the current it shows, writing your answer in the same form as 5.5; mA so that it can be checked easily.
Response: 1.4; mA
